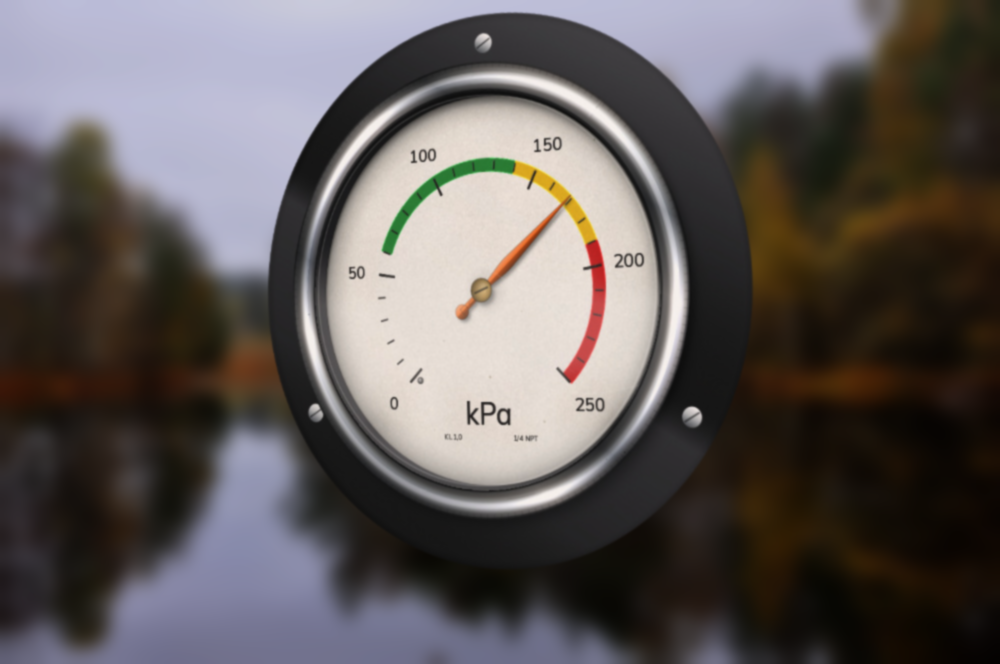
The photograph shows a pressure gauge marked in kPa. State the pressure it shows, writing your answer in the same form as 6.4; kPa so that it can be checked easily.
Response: 170; kPa
